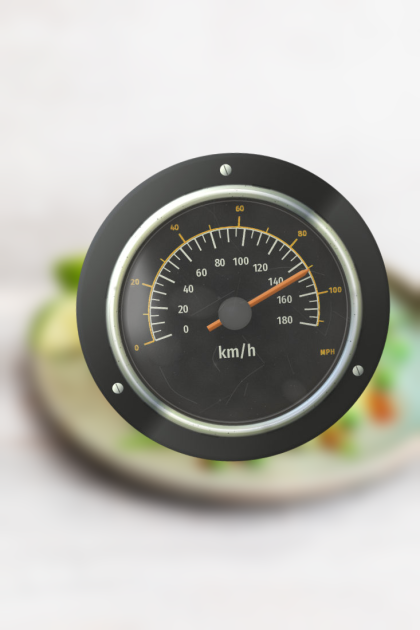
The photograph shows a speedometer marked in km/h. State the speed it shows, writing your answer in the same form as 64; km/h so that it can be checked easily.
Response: 145; km/h
